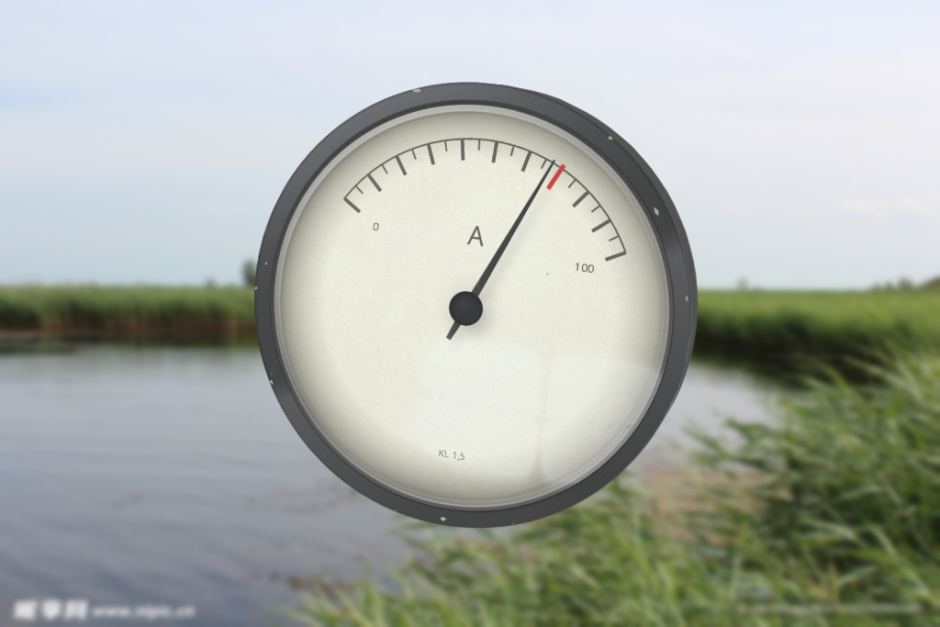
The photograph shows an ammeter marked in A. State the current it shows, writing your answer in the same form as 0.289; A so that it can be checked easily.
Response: 67.5; A
